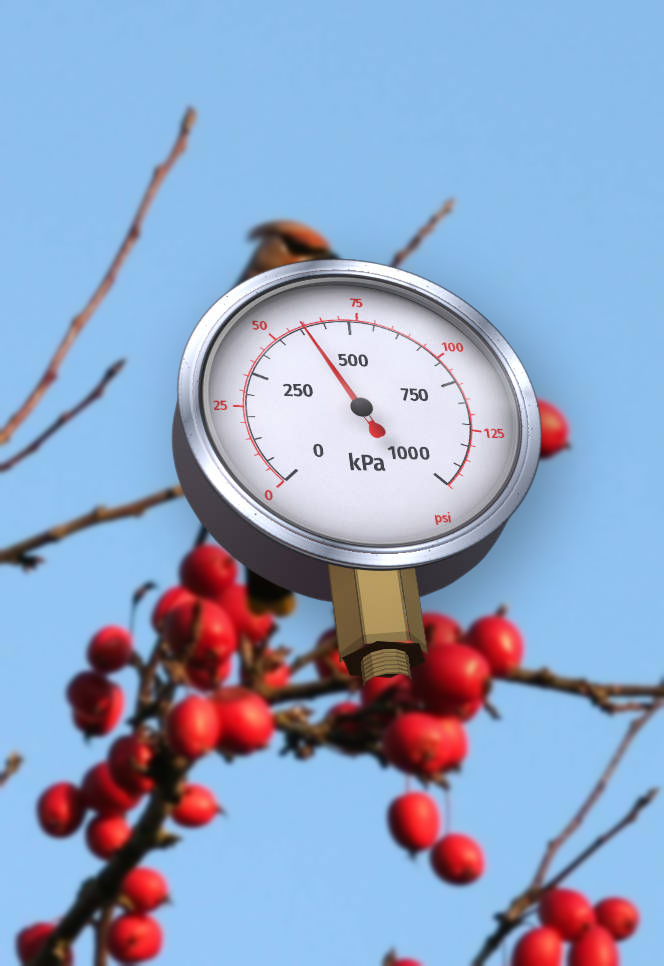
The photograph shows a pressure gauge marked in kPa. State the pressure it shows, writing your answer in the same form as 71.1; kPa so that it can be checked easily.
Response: 400; kPa
